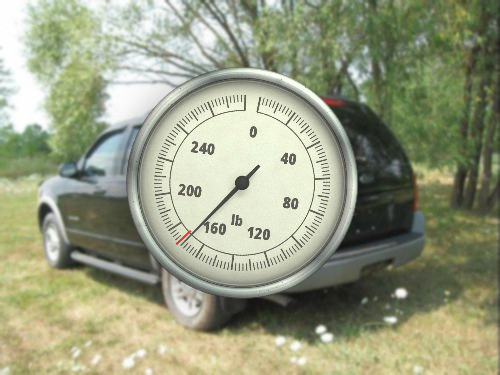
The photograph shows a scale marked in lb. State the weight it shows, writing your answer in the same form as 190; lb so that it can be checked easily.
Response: 170; lb
